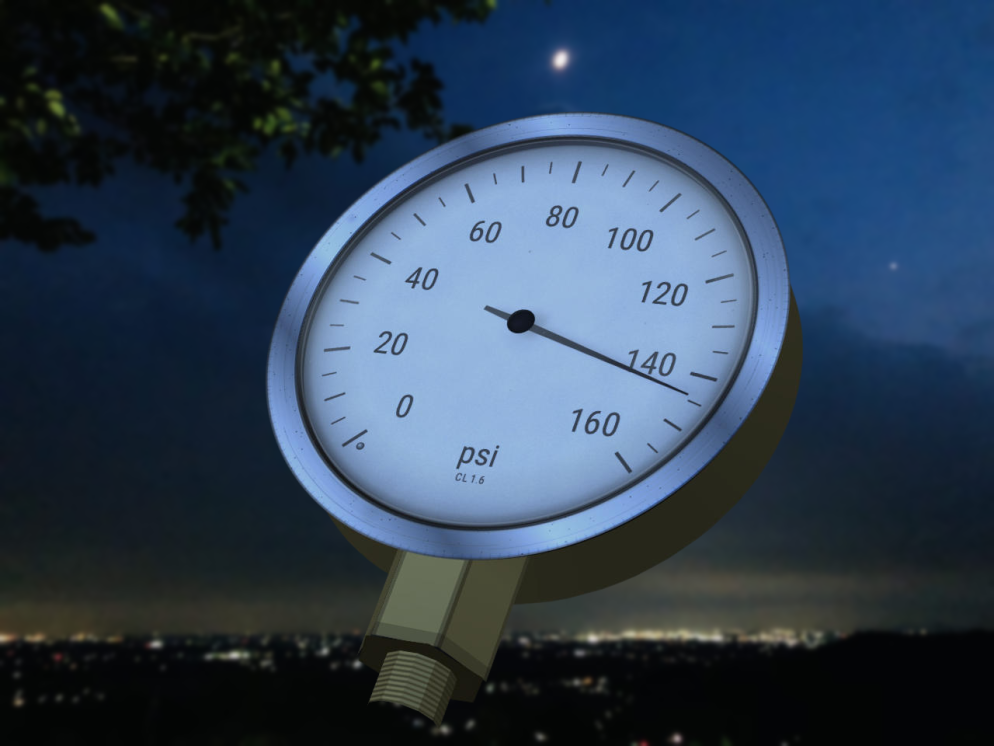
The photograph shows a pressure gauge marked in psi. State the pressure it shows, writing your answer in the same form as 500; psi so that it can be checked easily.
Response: 145; psi
